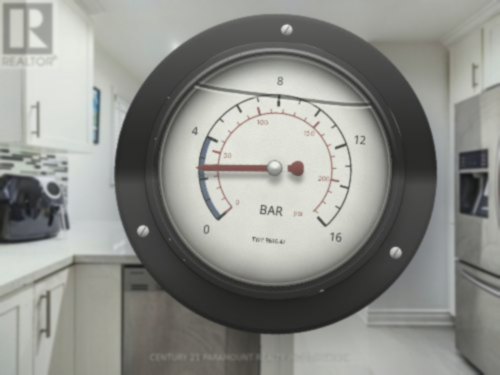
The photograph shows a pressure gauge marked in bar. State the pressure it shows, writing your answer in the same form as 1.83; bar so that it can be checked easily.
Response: 2.5; bar
